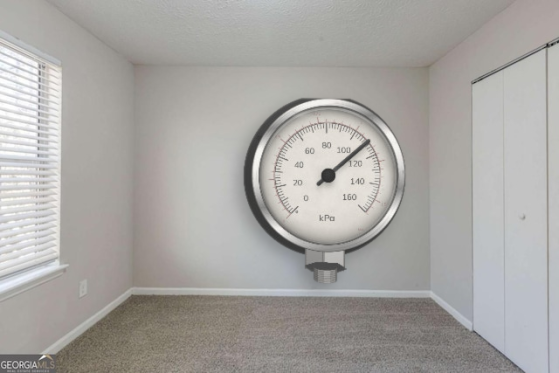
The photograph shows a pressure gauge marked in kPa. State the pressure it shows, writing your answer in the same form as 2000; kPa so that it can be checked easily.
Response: 110; kPa
